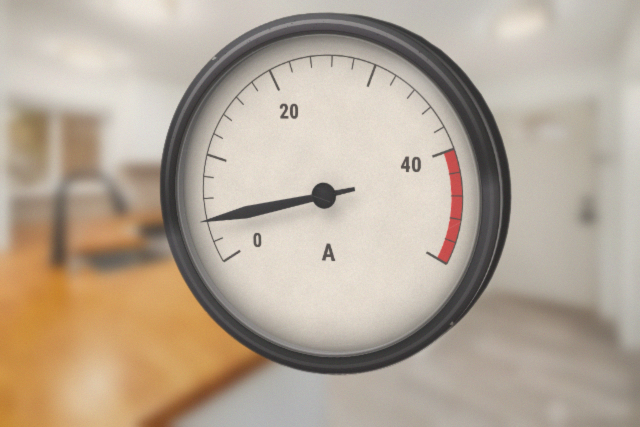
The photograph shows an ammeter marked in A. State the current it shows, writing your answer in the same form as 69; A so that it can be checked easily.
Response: 4; A
